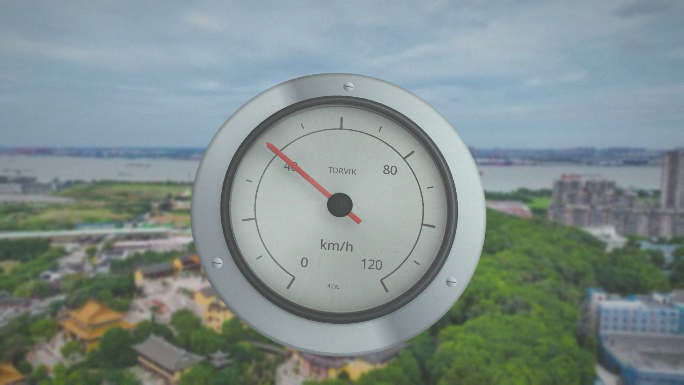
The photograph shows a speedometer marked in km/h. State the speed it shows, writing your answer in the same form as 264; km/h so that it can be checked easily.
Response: 40; km/h
